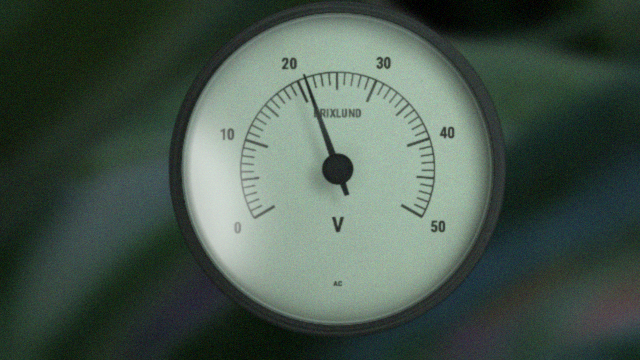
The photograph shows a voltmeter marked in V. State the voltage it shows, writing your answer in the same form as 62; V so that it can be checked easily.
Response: 21; V
